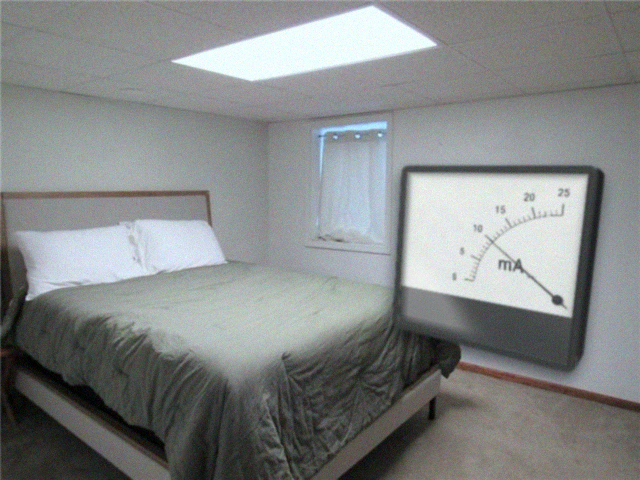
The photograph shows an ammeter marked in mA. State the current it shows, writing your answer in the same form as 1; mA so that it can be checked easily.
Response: 10; mA
